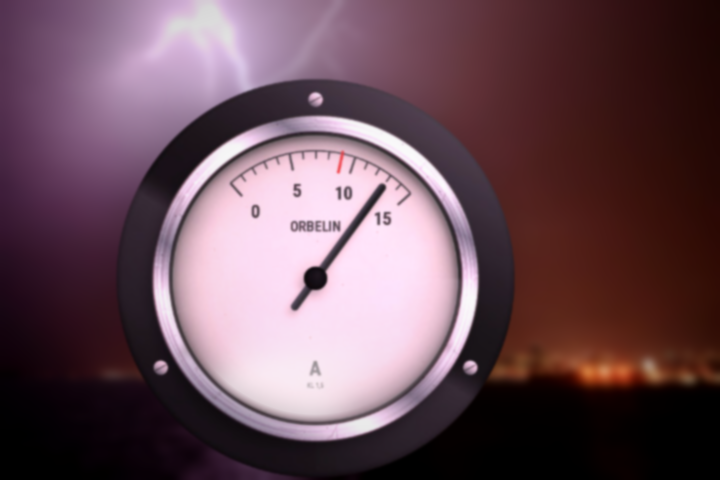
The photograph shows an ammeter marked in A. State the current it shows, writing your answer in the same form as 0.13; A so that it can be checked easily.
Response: 13; A
